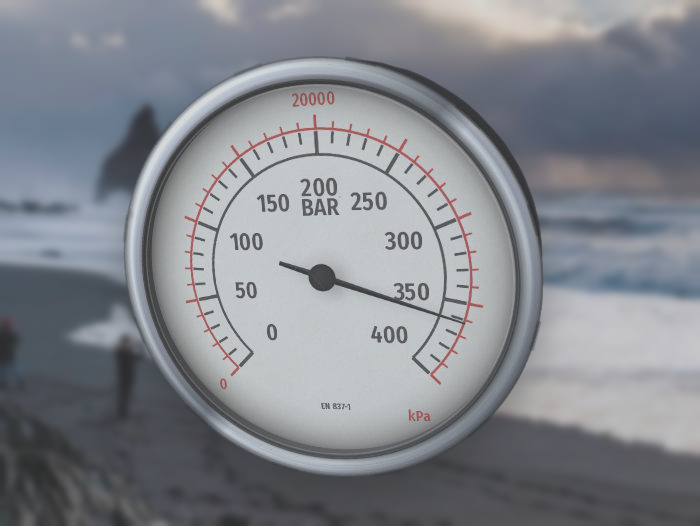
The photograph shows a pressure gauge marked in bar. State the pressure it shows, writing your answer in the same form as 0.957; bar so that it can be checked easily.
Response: 360; bar
